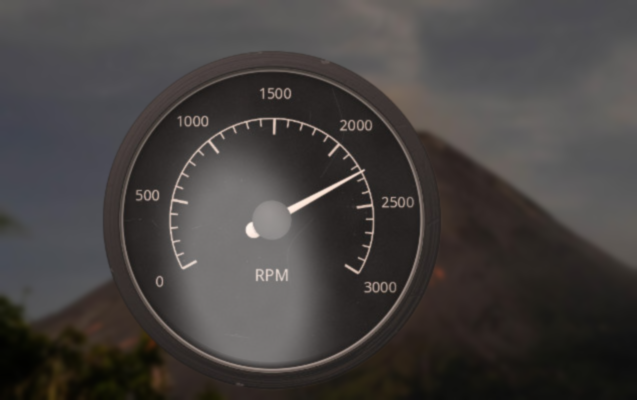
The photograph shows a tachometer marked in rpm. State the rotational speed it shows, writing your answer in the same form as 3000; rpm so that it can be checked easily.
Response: 2250; rpm
